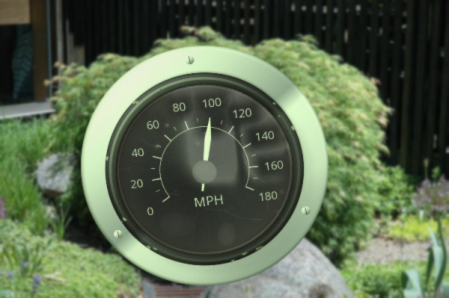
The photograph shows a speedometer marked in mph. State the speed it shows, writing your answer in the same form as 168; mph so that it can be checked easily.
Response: 100; mph
